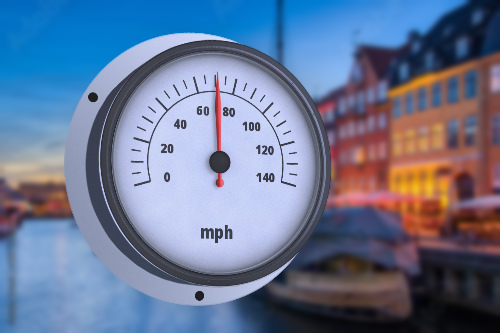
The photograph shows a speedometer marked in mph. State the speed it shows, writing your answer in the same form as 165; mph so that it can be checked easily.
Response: 70; mph
